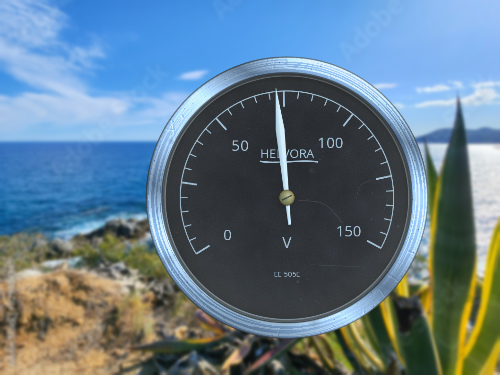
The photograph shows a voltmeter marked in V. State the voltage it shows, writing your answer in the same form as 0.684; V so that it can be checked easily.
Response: 72.5; V
